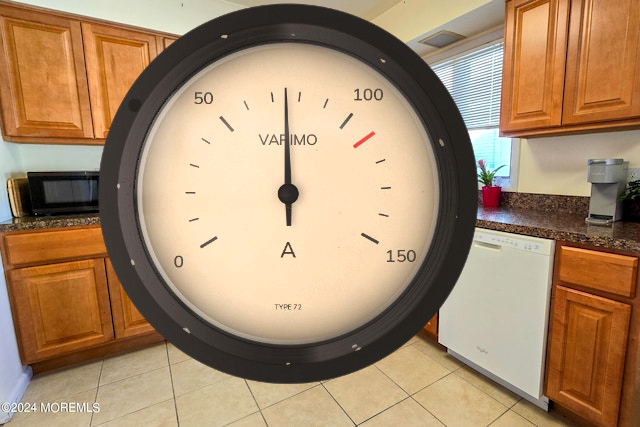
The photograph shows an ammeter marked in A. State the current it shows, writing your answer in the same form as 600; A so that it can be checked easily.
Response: 75; A
